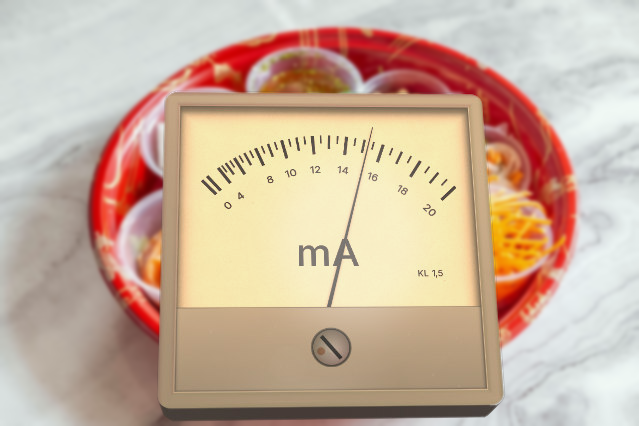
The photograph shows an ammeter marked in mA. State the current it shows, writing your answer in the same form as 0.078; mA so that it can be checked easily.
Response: 15.25; mA
